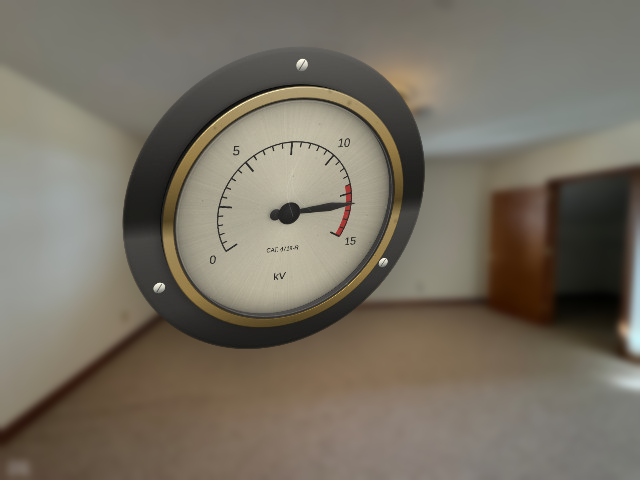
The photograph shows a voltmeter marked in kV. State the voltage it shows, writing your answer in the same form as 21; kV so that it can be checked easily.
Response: 13; kV
